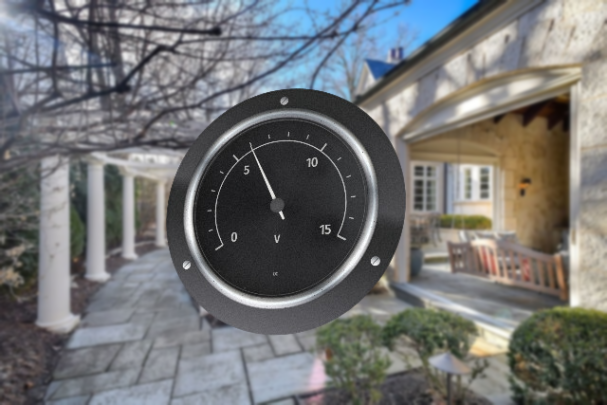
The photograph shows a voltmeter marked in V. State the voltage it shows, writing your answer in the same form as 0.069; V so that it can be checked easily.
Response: 6; V
